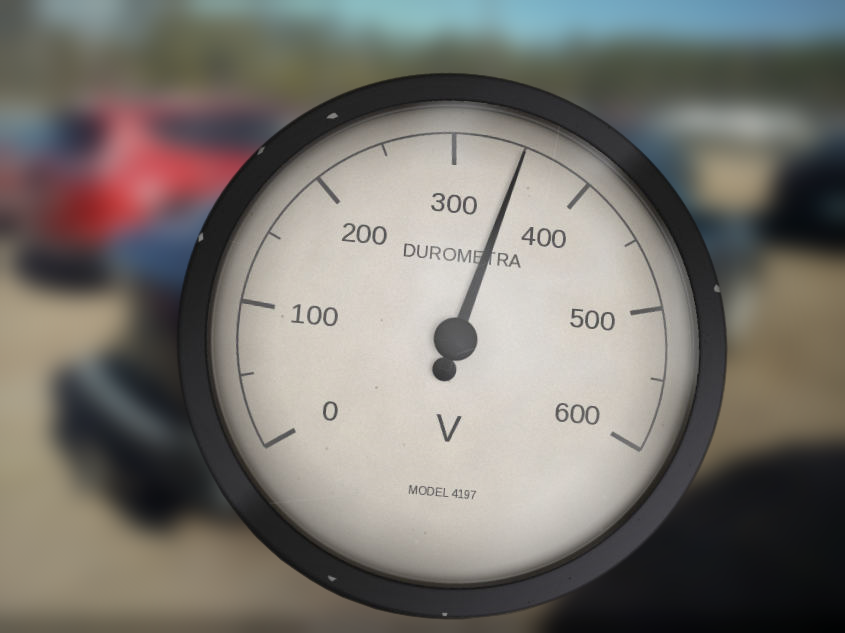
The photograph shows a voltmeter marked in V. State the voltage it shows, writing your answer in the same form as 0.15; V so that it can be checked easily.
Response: 350; V
